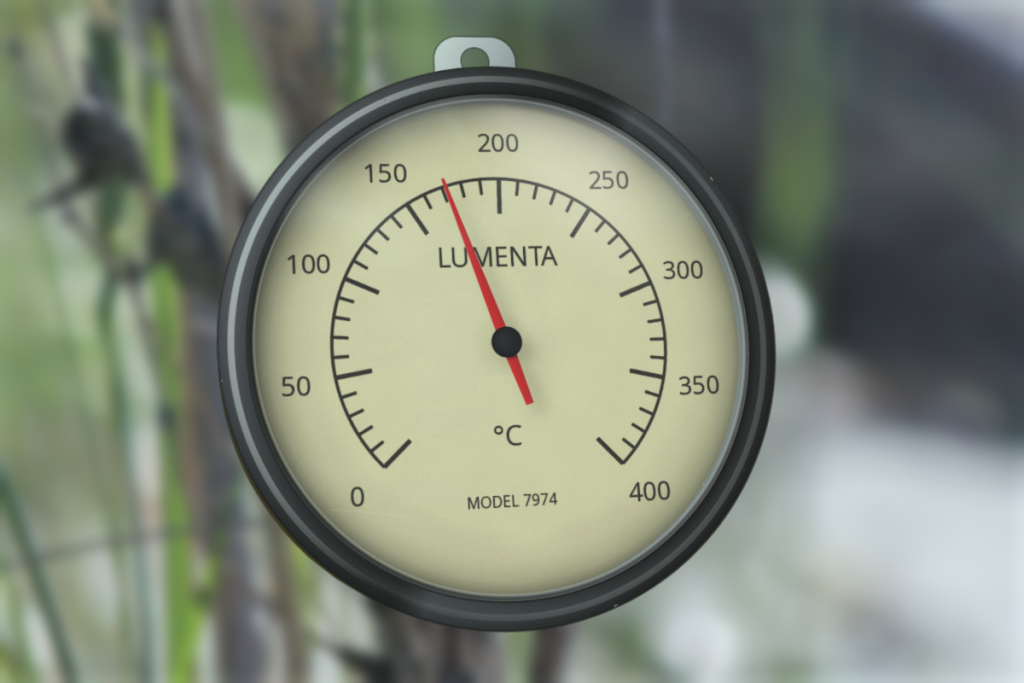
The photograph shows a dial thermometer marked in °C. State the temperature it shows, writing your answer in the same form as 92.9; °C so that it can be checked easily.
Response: 170; °C
